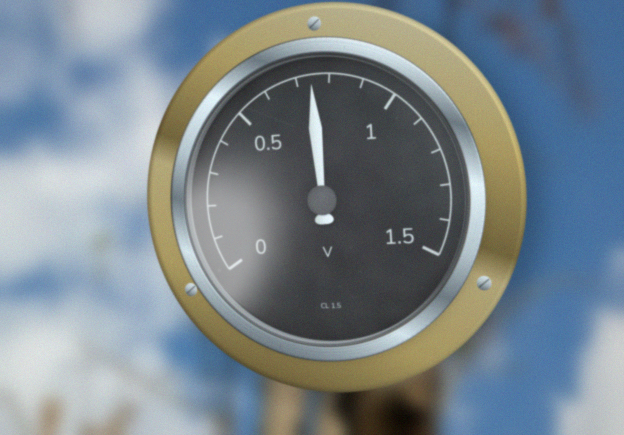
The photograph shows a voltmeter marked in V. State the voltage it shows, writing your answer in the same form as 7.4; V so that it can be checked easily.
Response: 0.75; V
